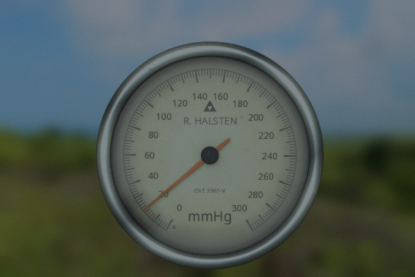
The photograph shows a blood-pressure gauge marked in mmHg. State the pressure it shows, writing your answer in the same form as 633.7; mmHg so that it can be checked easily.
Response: 20; mmHg
